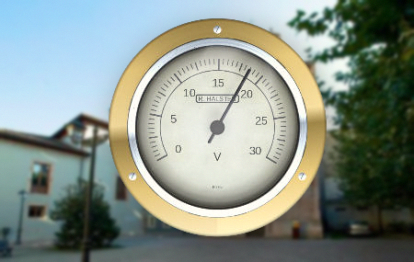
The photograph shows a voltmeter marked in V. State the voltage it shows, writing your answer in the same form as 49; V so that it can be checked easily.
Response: 18.5; V
